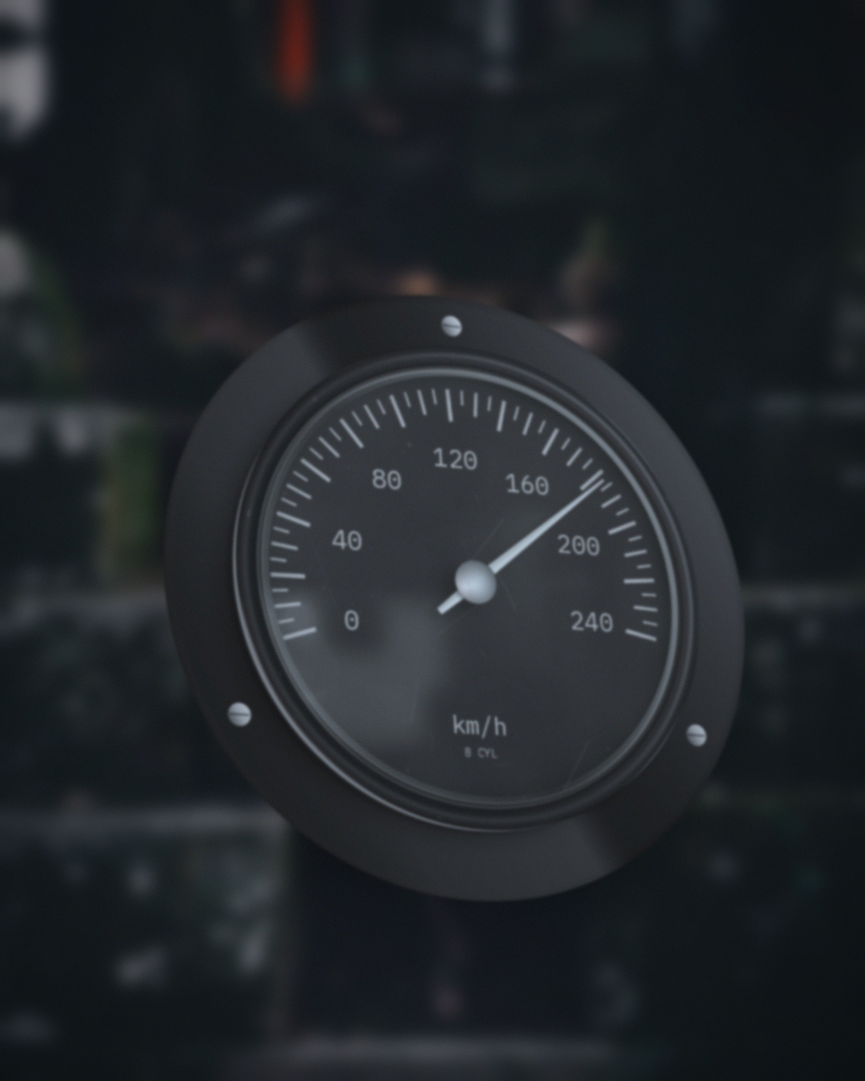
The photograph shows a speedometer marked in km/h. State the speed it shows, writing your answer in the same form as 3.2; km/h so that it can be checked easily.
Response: 182.5; km/h
